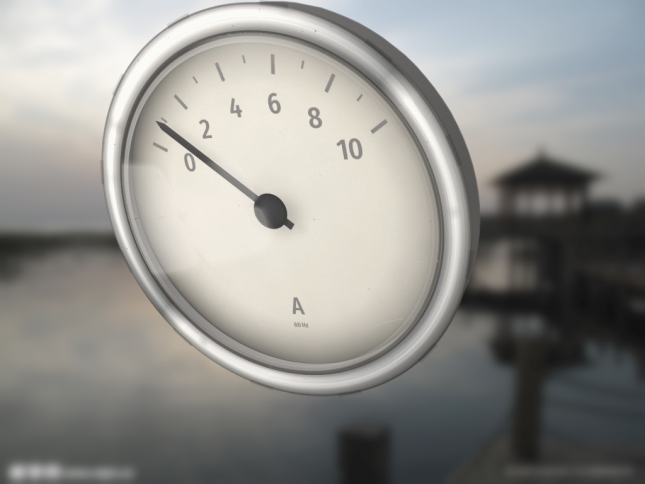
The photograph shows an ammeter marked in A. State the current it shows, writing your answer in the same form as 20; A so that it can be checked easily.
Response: 1; A
